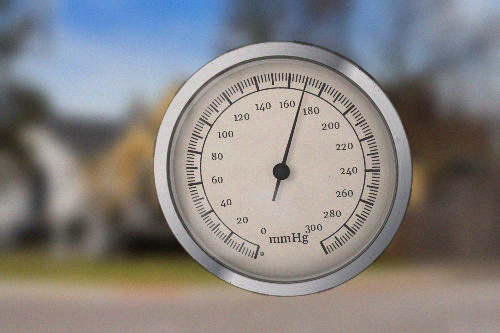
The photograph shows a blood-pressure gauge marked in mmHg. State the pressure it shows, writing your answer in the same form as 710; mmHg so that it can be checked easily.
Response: 170; mmHg
